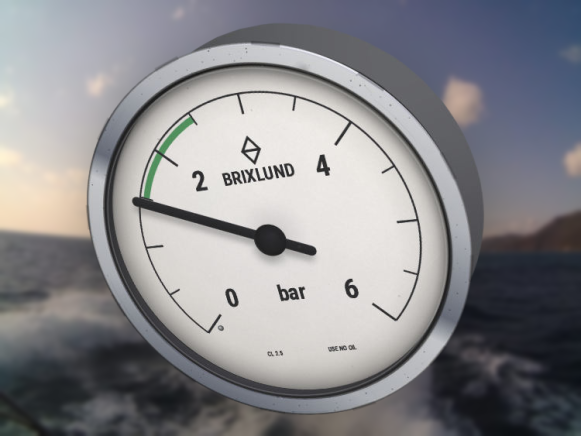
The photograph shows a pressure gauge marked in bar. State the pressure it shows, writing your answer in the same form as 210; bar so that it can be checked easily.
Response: 1.5; bar
